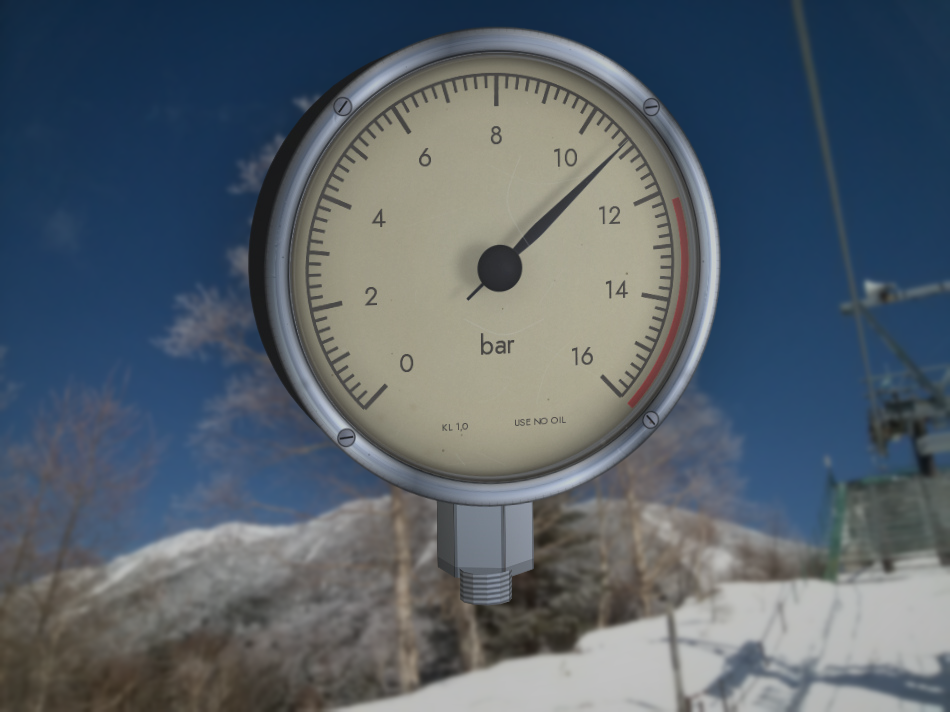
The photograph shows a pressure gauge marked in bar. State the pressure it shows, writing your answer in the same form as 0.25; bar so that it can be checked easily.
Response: 10.8; bar
